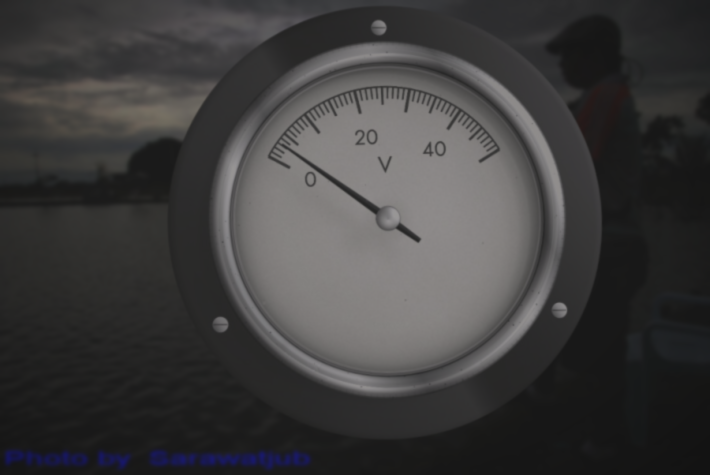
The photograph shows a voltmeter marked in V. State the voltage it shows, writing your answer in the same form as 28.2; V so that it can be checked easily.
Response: 3; V
